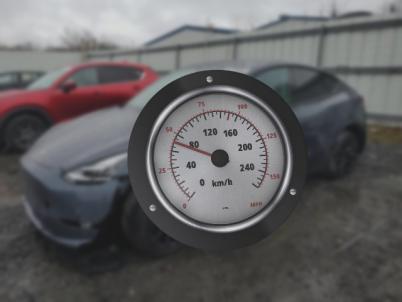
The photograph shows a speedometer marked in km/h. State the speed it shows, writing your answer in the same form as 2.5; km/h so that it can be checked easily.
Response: 70; km/h
